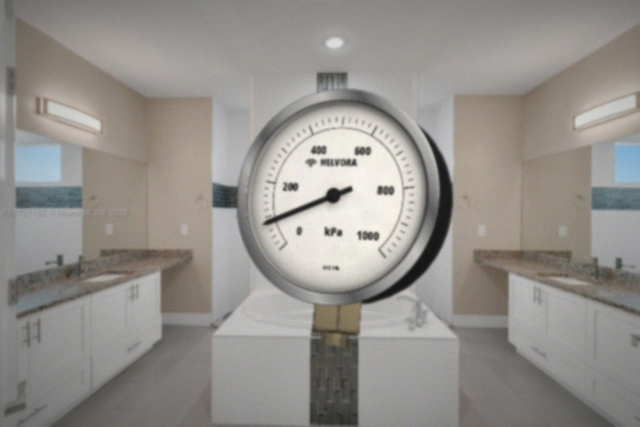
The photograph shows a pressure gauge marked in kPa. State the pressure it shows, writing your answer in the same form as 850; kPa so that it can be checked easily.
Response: 80; kPa
